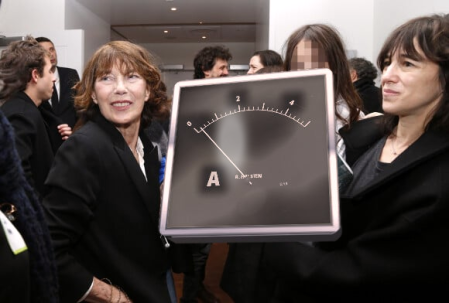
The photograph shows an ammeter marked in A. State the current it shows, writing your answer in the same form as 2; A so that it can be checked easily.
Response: 0.2; A
